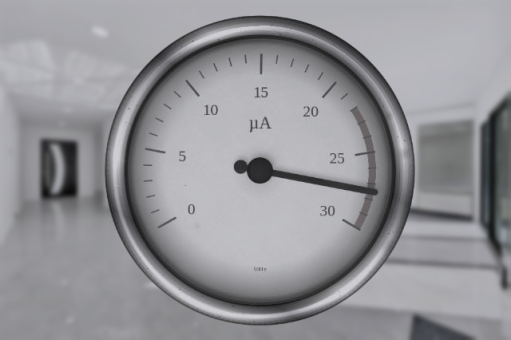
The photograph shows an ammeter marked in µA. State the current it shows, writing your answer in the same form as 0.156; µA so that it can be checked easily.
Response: 27.5; µA
